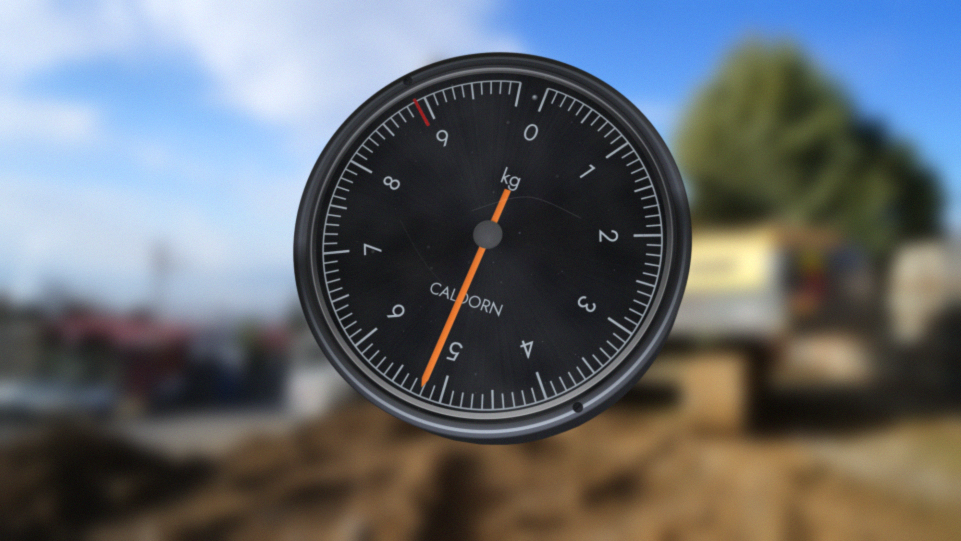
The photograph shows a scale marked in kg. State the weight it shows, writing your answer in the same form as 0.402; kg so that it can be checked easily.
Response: 5.2; kg
